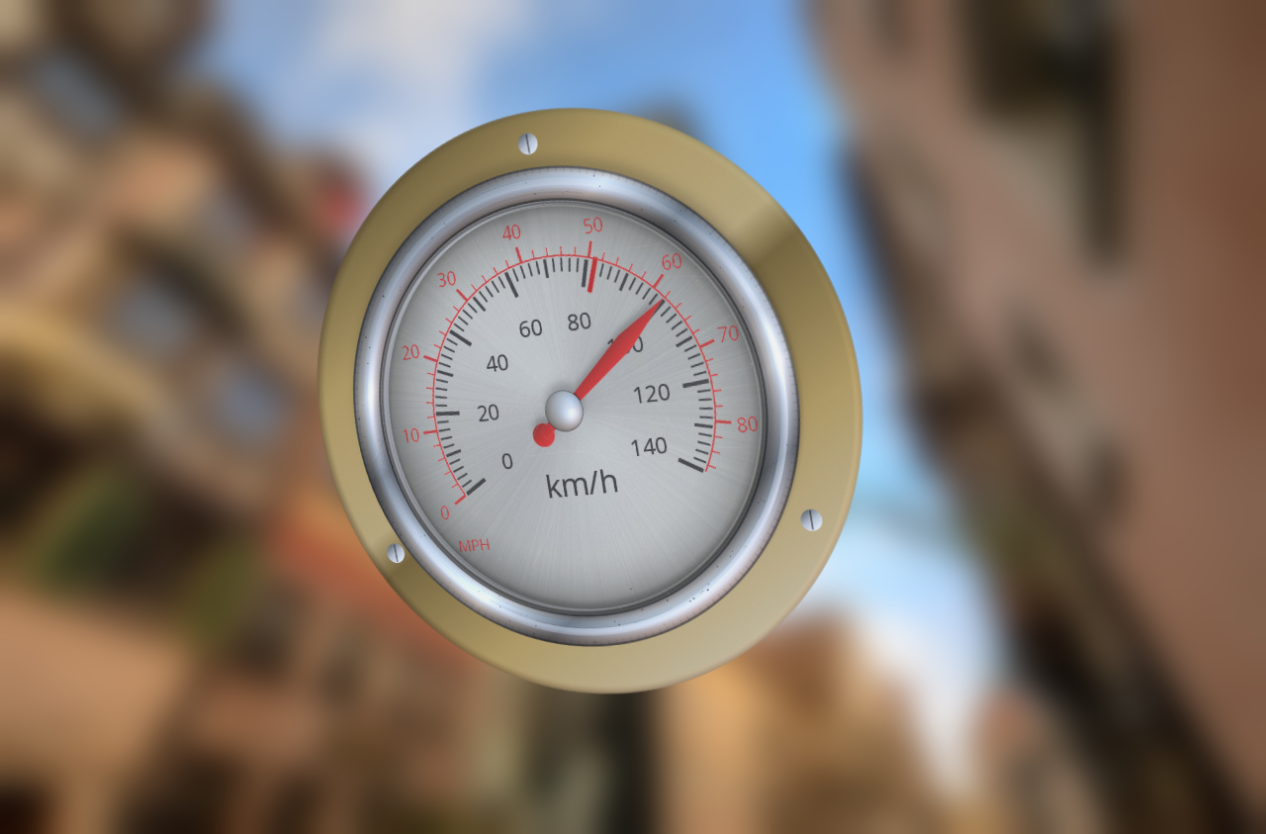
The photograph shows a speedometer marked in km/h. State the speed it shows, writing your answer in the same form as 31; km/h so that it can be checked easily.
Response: 100; km/h
